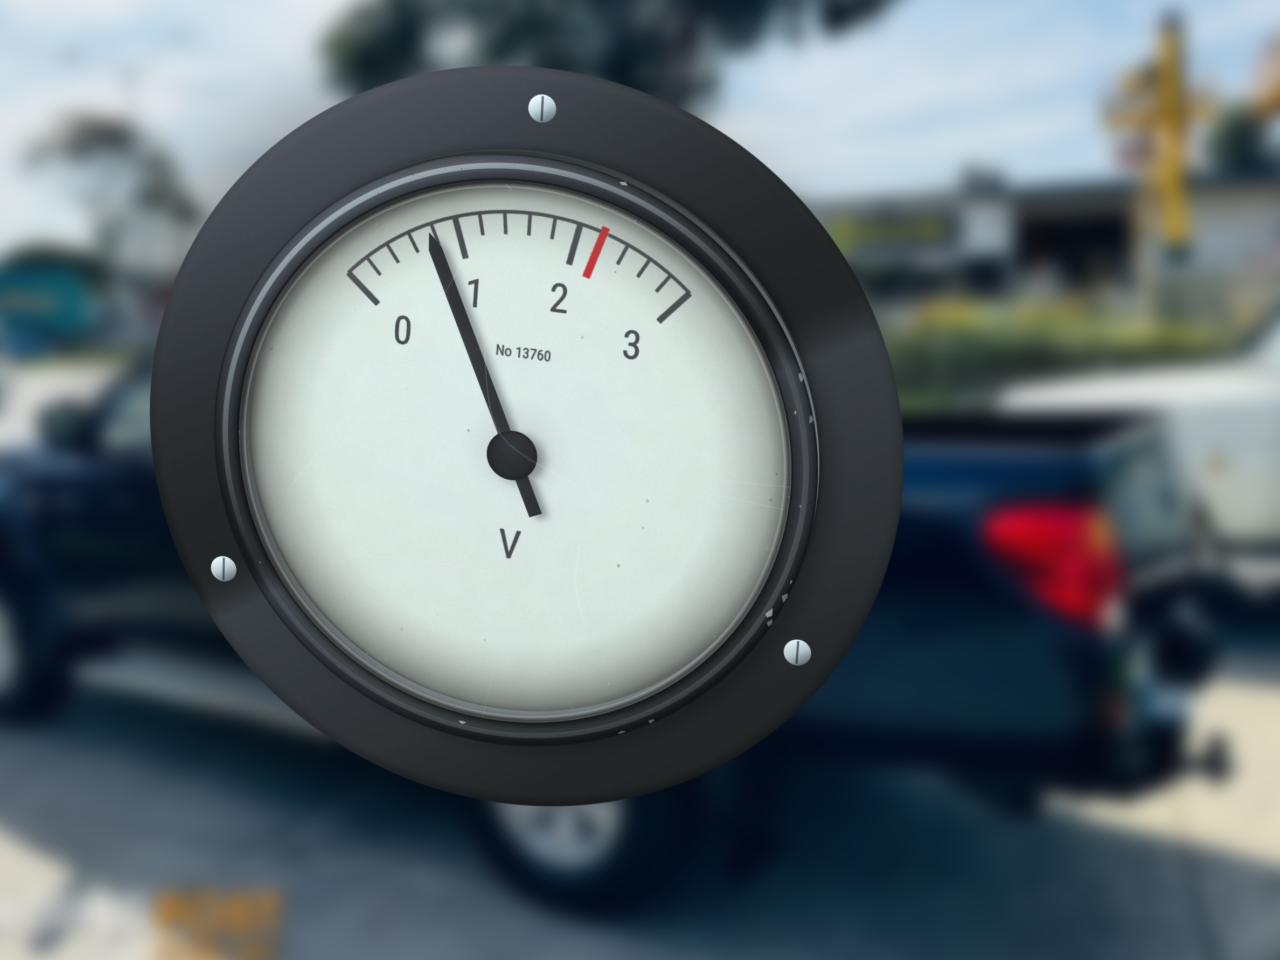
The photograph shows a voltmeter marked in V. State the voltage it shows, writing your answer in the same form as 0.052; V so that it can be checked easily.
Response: 0.8; V
